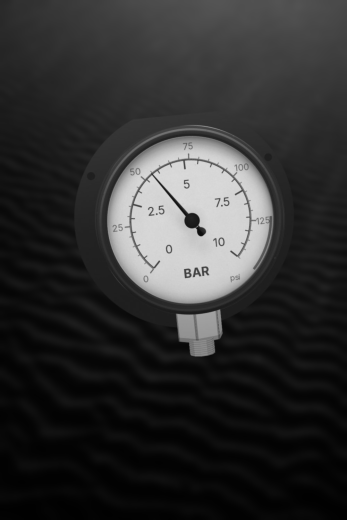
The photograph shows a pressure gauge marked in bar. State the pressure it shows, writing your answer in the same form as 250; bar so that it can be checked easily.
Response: 3.75; bar
